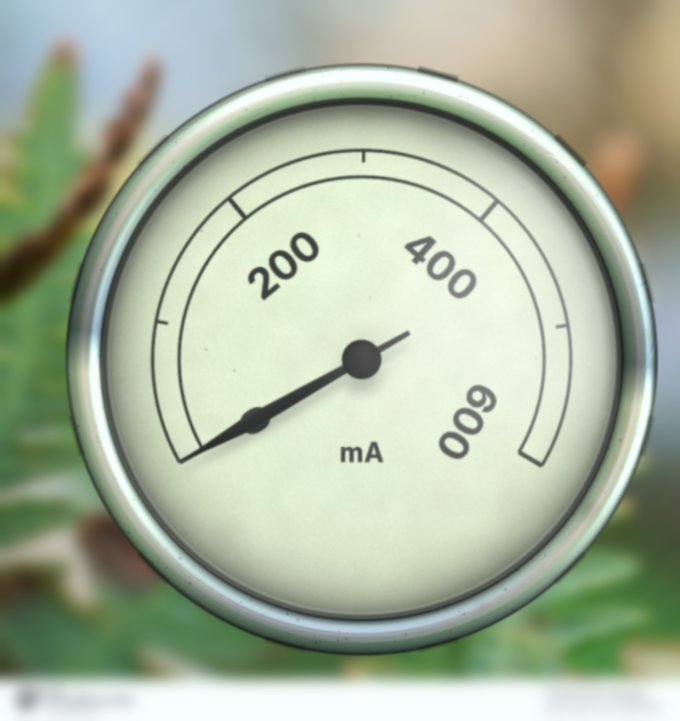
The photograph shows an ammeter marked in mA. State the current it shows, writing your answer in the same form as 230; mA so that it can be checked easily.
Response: 0; mA
